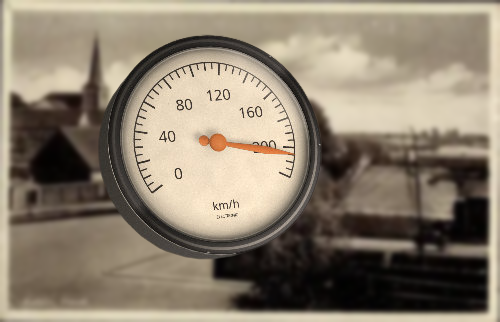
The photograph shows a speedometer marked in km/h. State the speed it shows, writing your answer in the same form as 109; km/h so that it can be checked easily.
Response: 205; km/h
